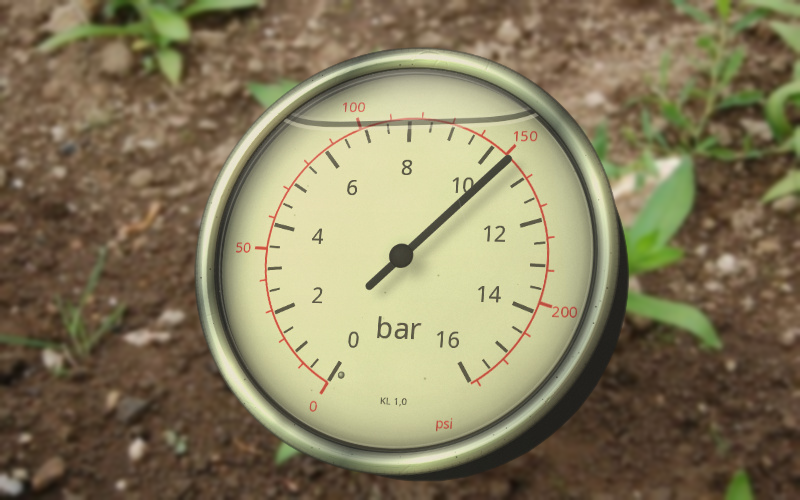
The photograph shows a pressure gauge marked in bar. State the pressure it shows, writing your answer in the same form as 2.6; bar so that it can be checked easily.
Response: 10.5; bar
